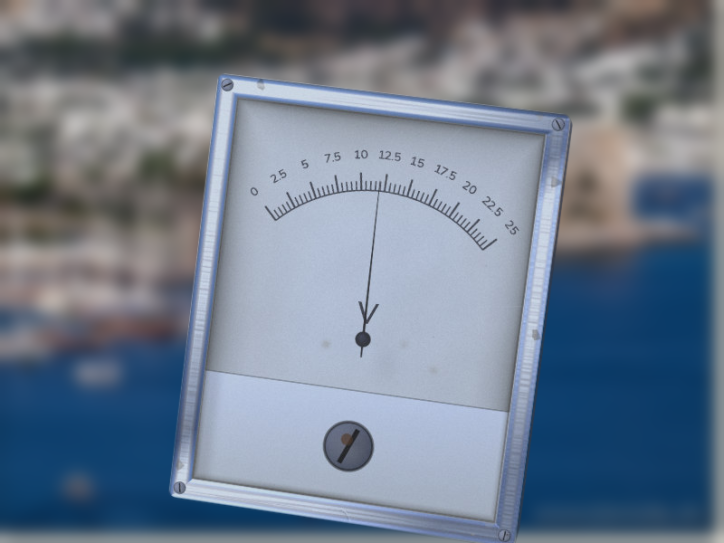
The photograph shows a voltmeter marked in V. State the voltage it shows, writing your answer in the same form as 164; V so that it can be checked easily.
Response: 12; V
